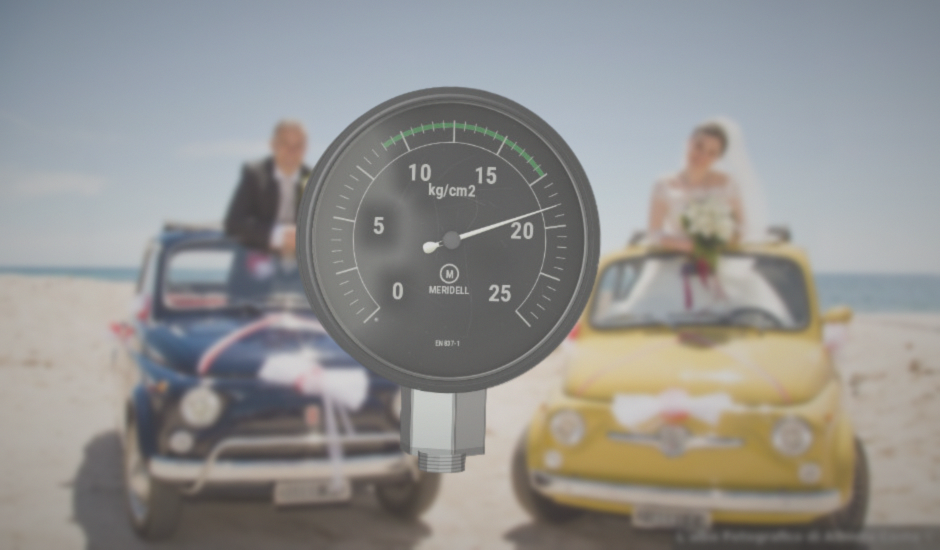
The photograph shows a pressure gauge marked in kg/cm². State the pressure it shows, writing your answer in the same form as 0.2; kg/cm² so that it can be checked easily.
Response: 19; kg/cm²
